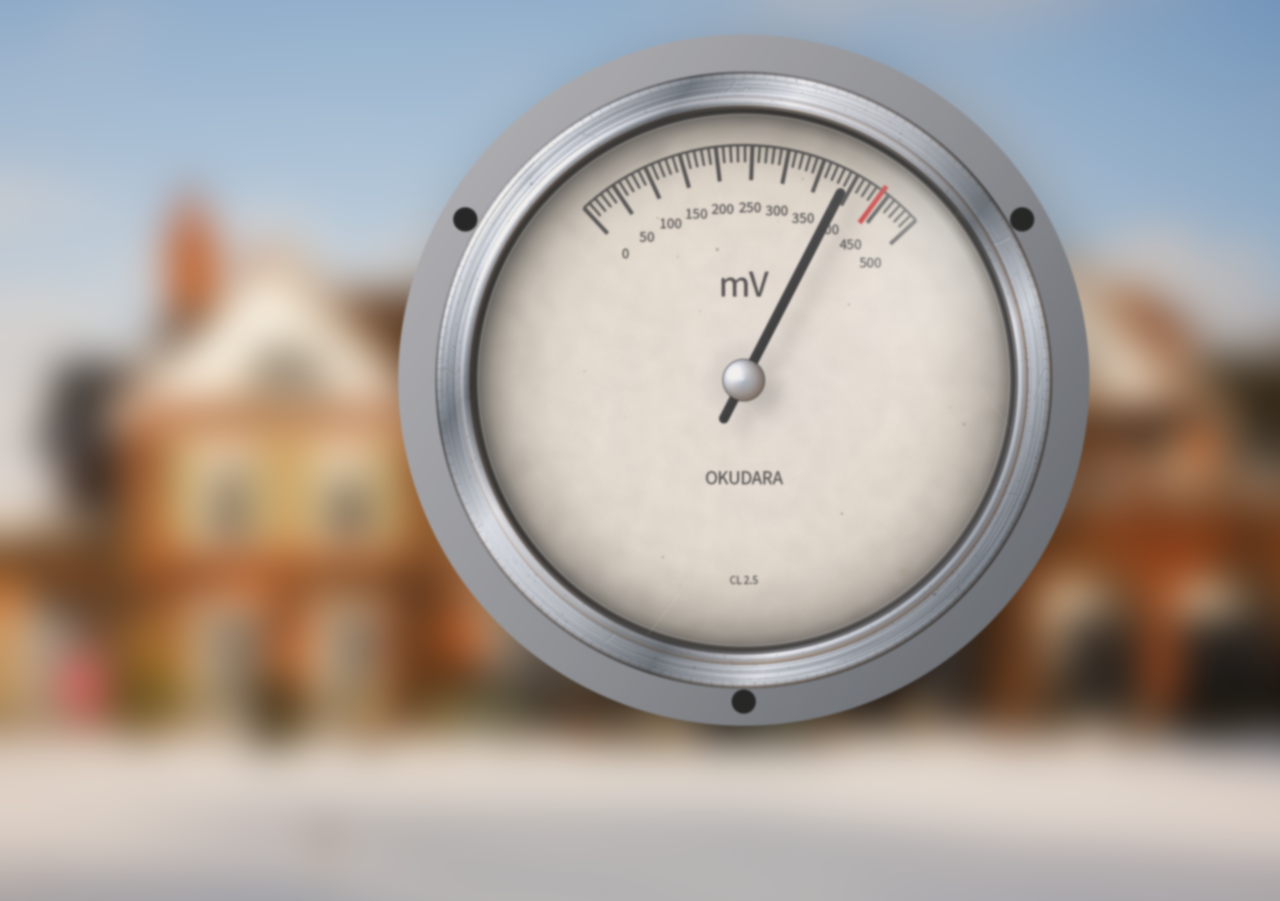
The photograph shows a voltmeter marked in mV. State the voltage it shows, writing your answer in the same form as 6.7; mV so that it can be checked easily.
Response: 390; mV
